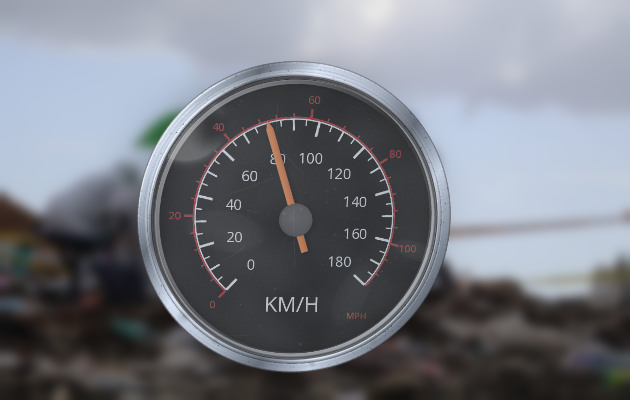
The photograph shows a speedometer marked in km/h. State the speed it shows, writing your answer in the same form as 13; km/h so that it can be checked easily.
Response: 80; km/h
